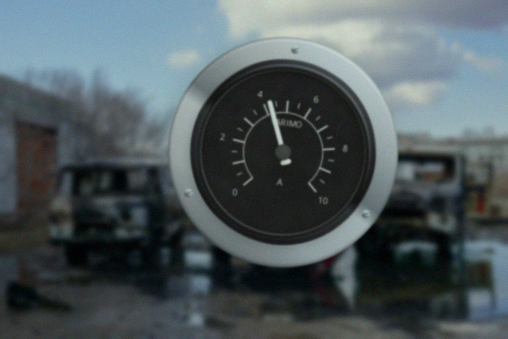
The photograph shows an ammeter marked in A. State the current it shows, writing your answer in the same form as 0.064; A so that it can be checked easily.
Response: 4.25; A
